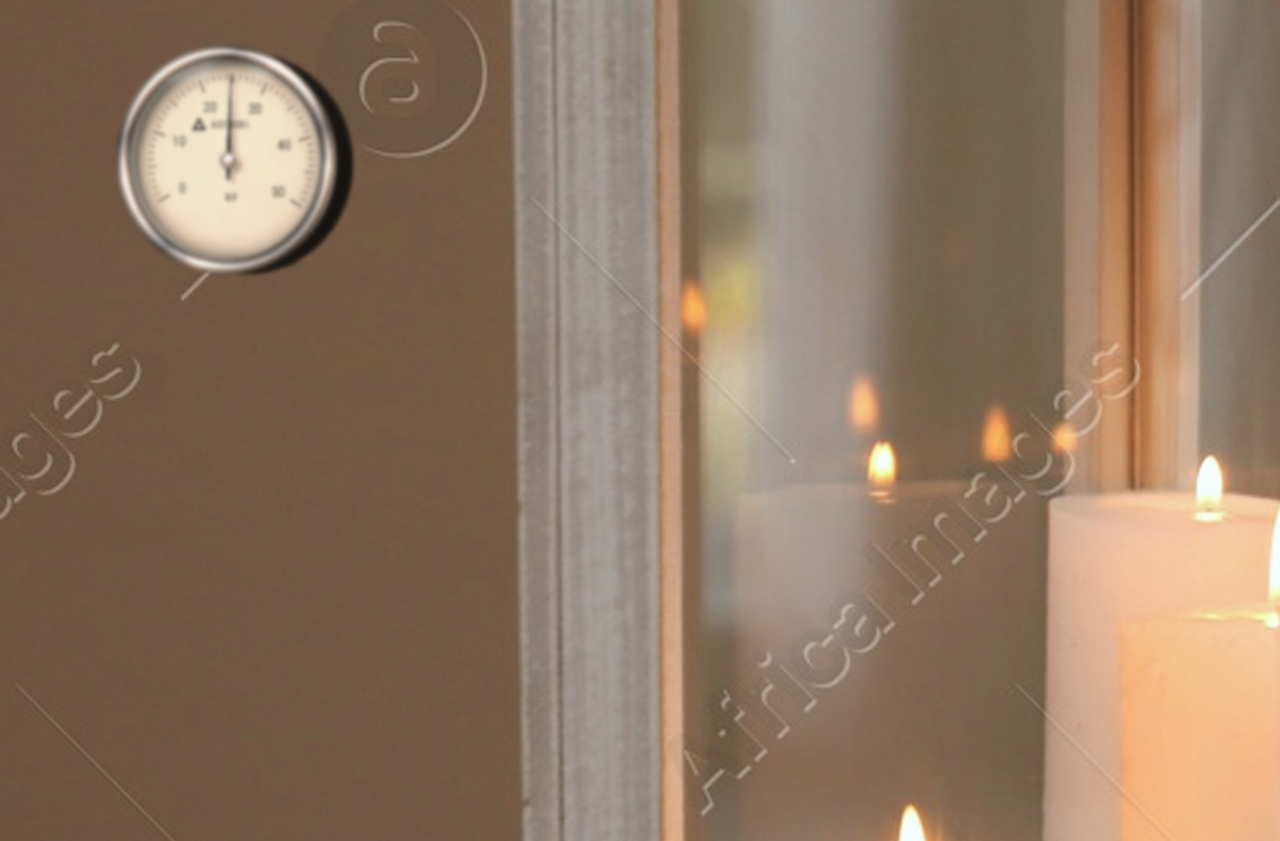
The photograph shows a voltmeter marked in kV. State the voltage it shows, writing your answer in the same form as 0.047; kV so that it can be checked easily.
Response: 25; kV
